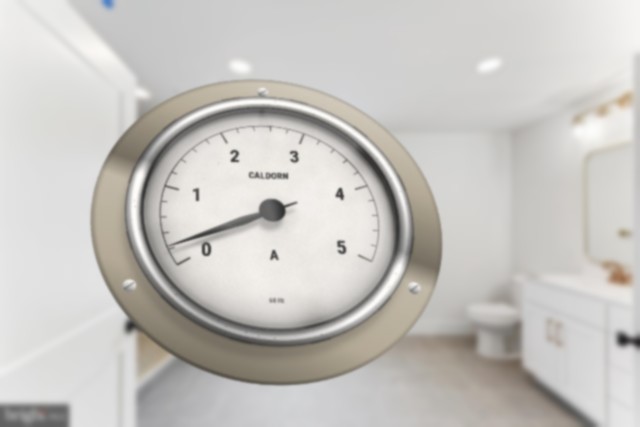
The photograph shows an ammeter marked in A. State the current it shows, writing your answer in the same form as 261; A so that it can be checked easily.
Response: 0.2; A
